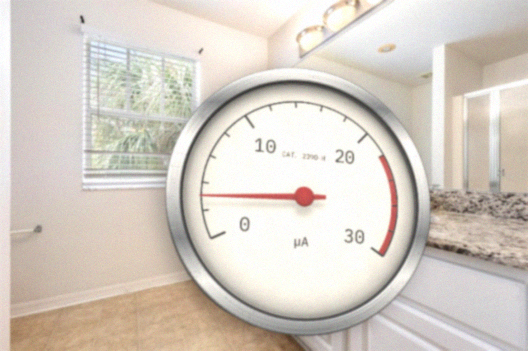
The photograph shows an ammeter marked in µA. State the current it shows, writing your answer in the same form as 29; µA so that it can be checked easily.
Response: 3; µA
